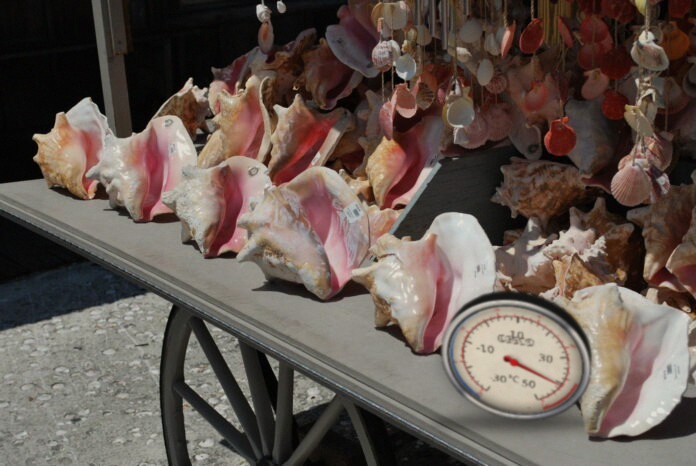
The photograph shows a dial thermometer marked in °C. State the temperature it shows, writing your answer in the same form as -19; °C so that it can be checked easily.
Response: 40; °C
